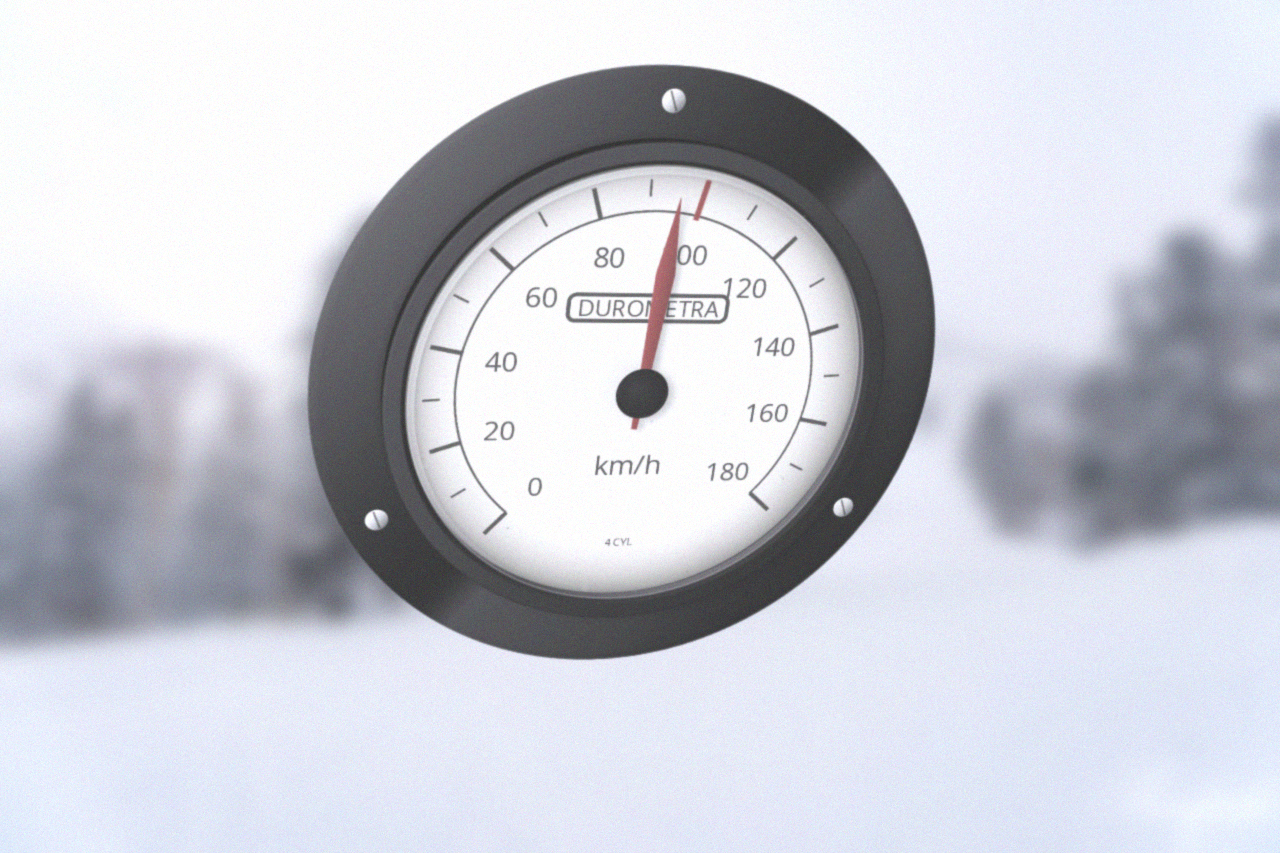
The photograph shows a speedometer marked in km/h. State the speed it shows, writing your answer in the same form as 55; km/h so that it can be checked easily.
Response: 95; km/h
